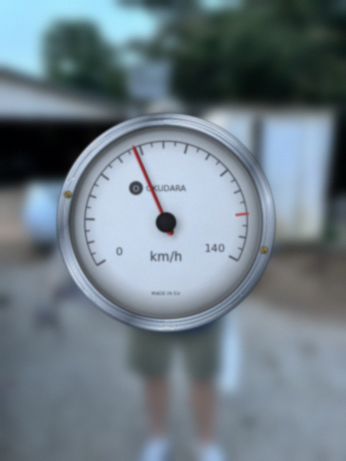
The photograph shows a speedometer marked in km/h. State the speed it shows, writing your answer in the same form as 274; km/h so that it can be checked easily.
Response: 57.5; km/h
